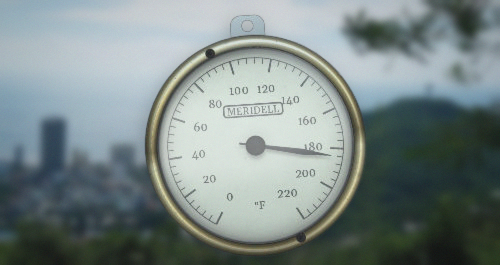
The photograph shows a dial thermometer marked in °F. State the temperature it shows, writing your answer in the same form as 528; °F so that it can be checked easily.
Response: 184; °F
